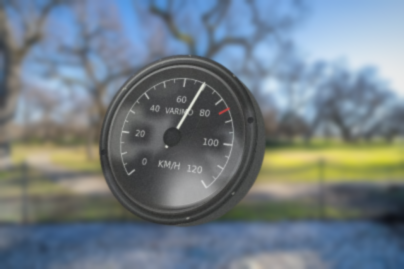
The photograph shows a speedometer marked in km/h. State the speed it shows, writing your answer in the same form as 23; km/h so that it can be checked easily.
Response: 70; km/h
